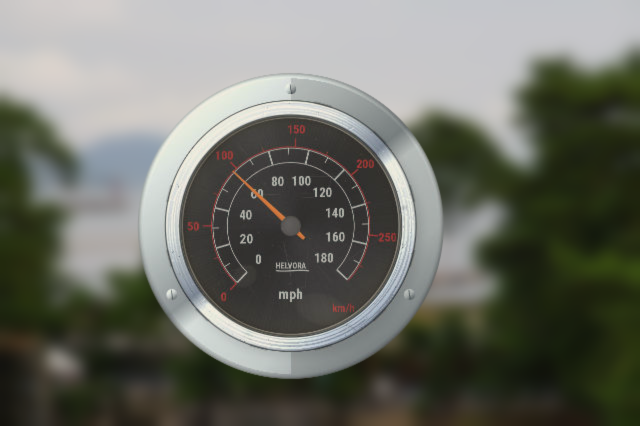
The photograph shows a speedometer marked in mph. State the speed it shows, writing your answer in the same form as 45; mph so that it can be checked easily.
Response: 60; mph
